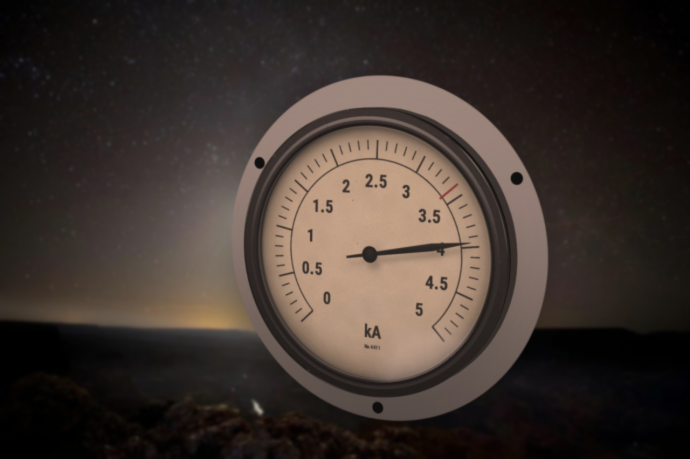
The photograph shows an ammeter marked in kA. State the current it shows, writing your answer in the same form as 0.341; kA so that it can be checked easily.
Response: 3.95; kA
